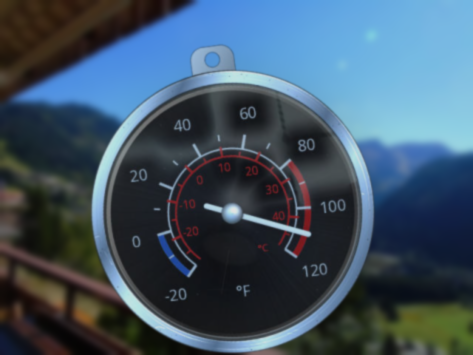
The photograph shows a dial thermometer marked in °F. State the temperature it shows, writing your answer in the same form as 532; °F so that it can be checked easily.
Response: 110; °F
